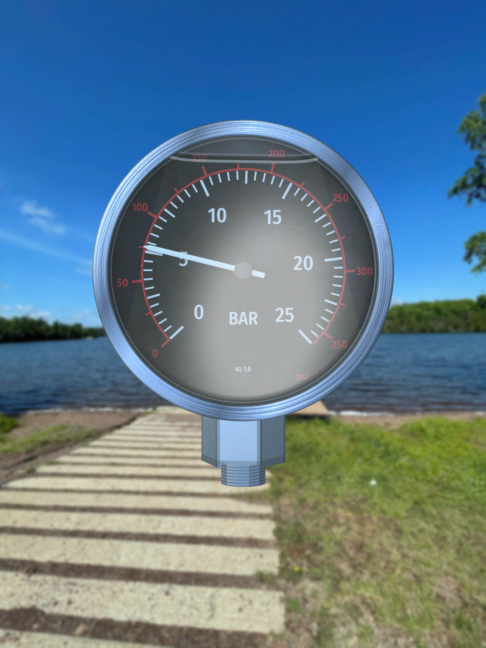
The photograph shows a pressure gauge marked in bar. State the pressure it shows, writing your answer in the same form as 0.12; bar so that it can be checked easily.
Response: 5.25; bar
